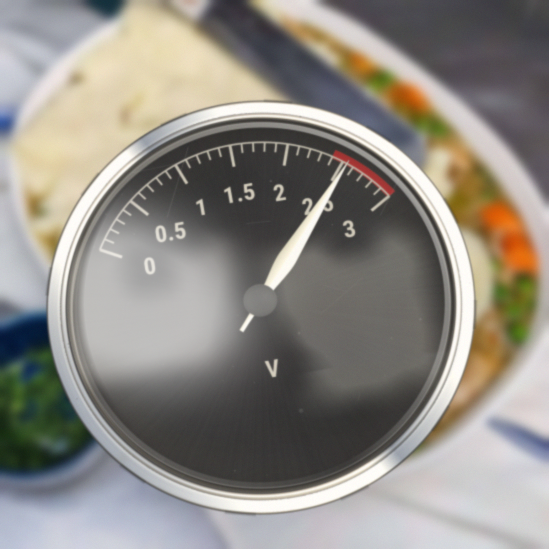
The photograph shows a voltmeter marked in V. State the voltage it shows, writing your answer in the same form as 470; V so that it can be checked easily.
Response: 2.55; V
